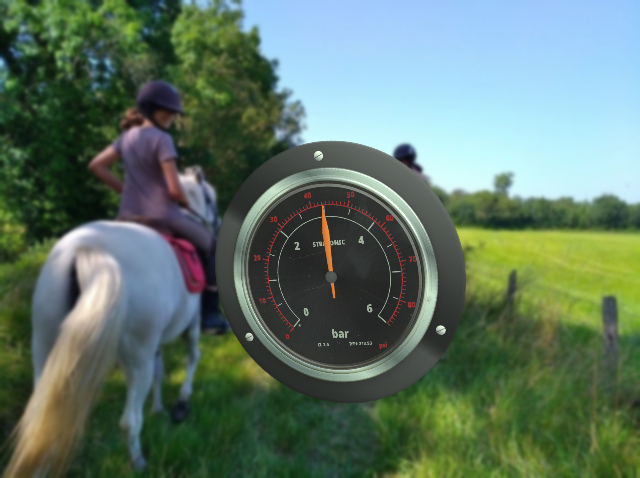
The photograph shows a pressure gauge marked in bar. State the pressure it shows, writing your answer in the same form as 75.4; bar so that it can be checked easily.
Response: 3; bar
